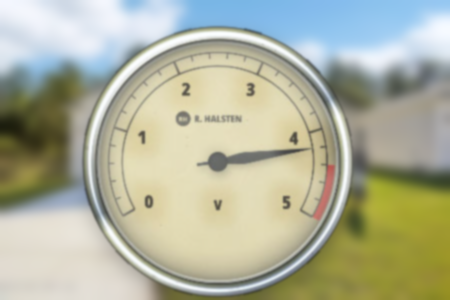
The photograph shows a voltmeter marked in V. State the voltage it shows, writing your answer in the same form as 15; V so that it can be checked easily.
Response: 4.2; V
